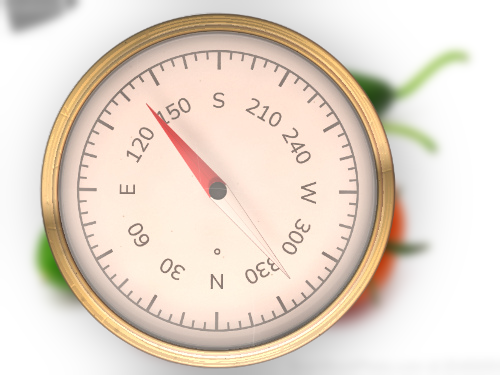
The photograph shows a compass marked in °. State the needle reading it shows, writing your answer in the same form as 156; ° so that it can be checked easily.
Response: 140; °
